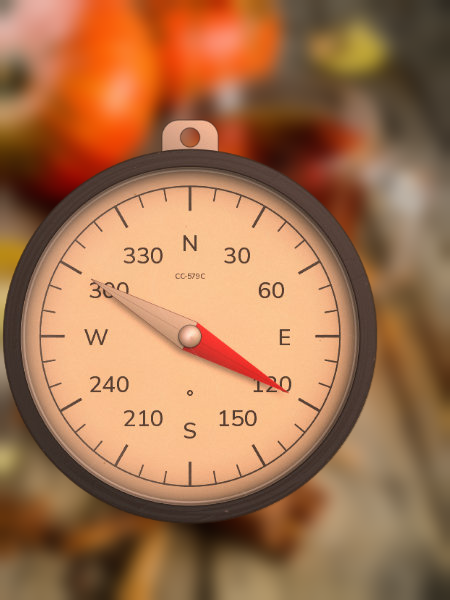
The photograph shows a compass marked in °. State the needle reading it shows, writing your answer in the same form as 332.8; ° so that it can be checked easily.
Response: 120; °
